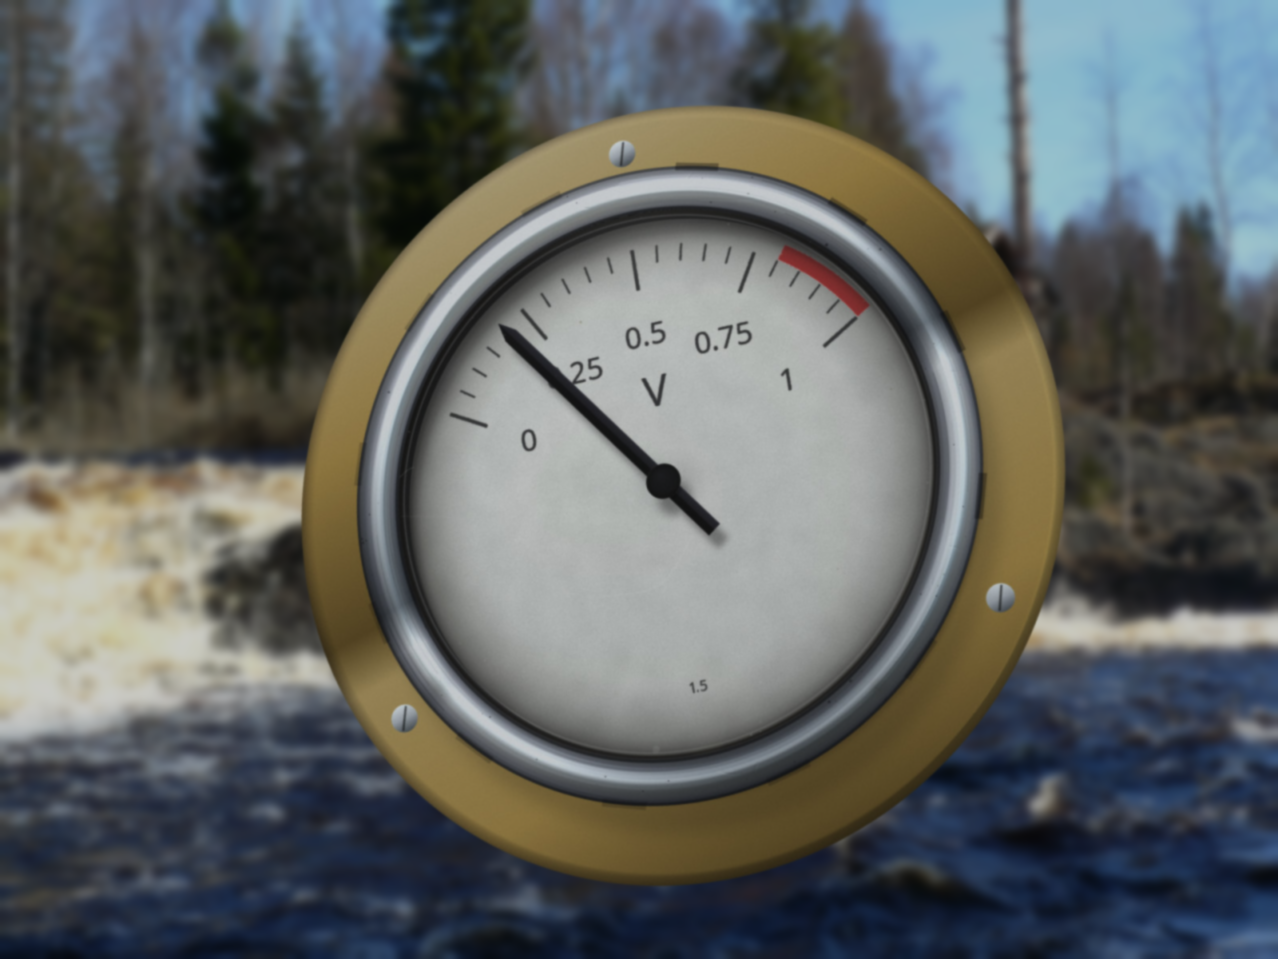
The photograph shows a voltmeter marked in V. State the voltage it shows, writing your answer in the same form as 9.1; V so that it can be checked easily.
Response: 0.2; V
